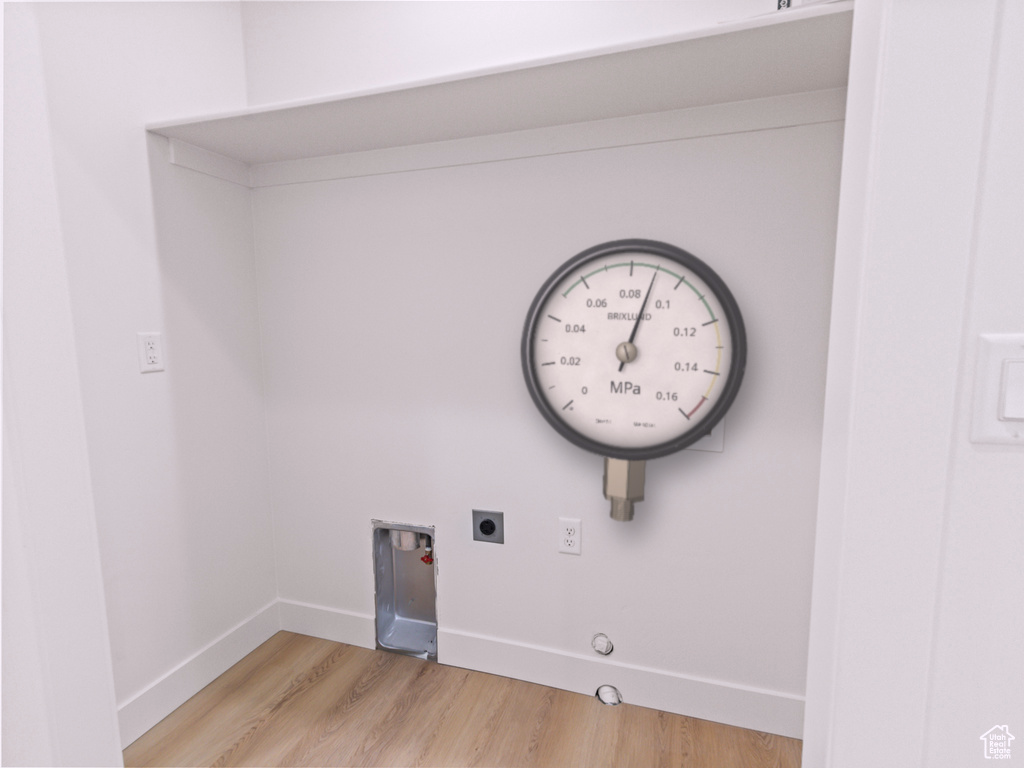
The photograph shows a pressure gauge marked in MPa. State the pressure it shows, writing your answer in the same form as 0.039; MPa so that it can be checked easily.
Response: 0.09; MPa
